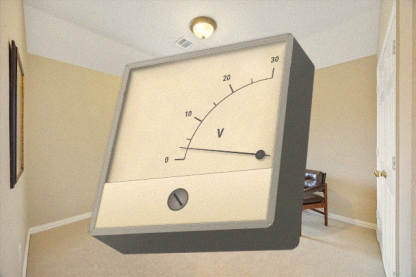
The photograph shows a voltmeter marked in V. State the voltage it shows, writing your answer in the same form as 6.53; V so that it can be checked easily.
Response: 2.5; V
